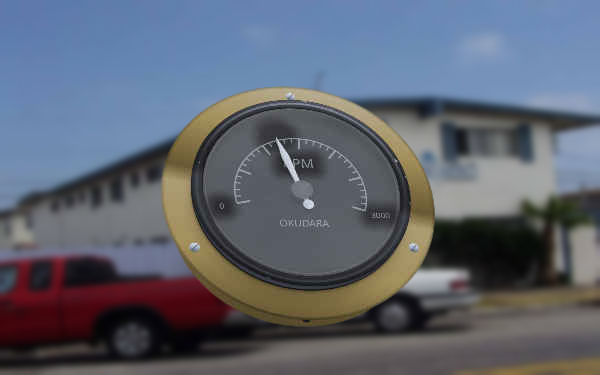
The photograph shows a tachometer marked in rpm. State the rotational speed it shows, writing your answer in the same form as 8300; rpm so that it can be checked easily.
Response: 1200; rpm
